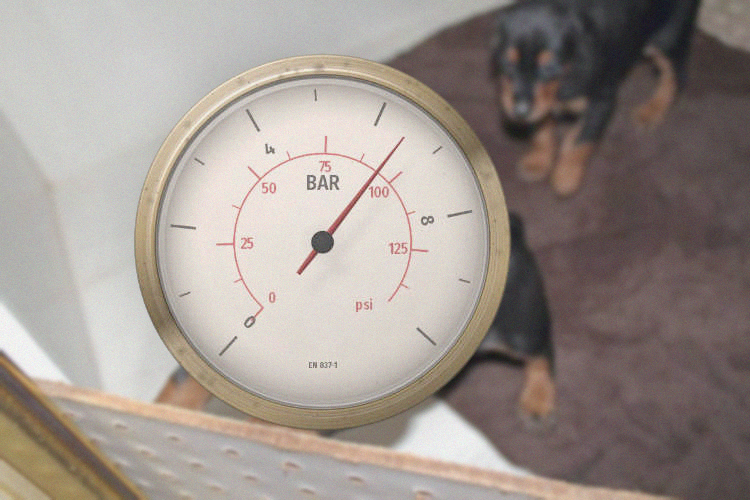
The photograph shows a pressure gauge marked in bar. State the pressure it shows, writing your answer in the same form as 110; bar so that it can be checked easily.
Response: 6.5; bar
